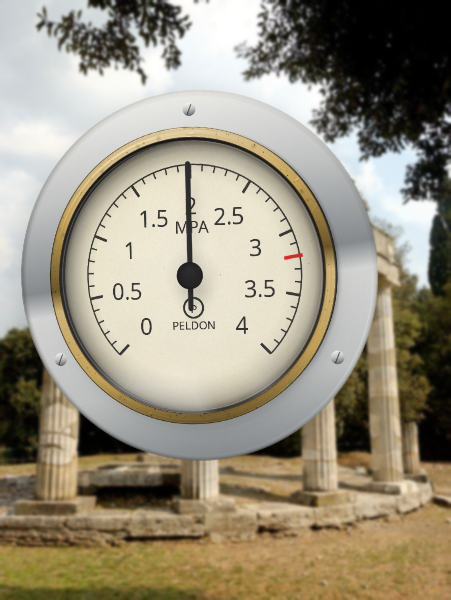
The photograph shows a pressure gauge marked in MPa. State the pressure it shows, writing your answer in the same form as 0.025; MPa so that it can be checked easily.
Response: 2; MPa
